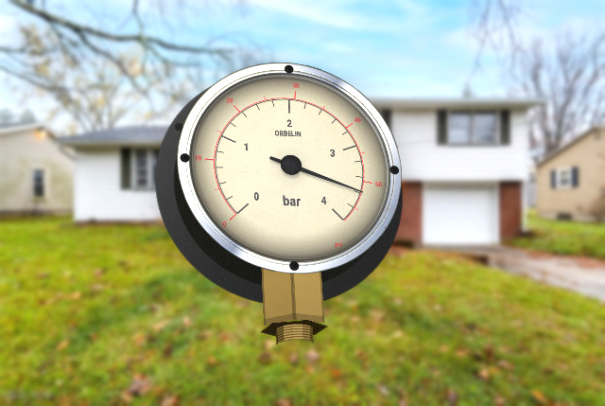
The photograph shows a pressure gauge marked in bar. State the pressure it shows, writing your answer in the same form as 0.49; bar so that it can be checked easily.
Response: 3.6; bar
